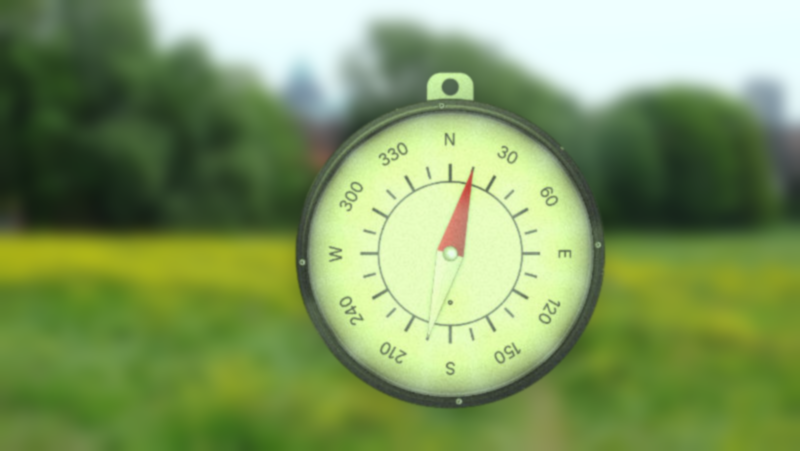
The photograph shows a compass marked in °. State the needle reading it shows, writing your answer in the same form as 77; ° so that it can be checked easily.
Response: 15; °
